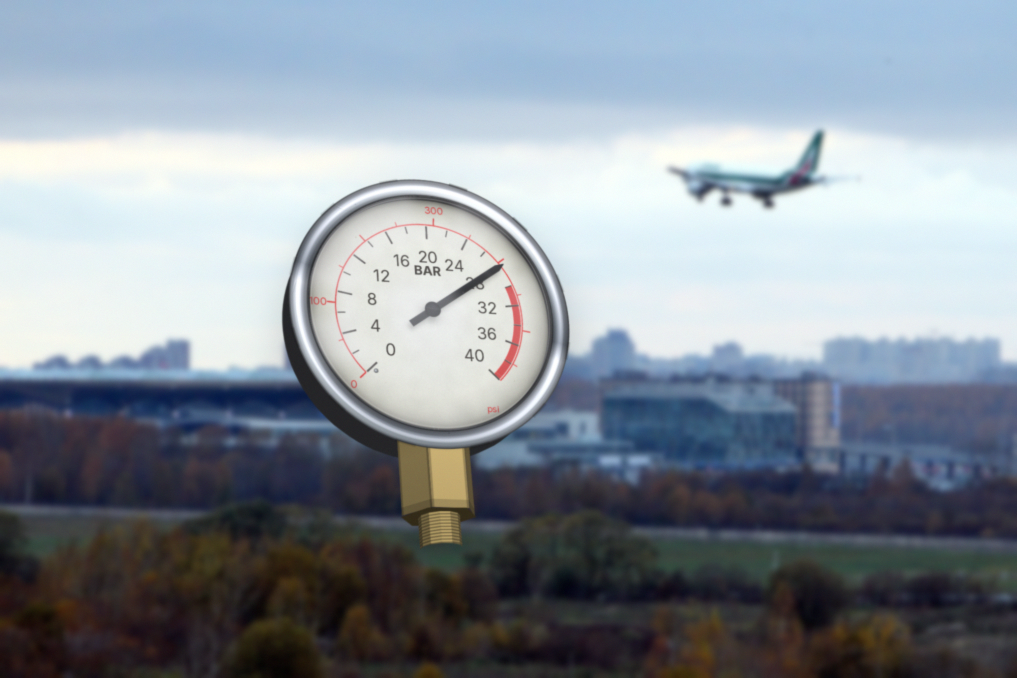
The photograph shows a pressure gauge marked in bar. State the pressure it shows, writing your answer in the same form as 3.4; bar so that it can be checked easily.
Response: 28; bar
